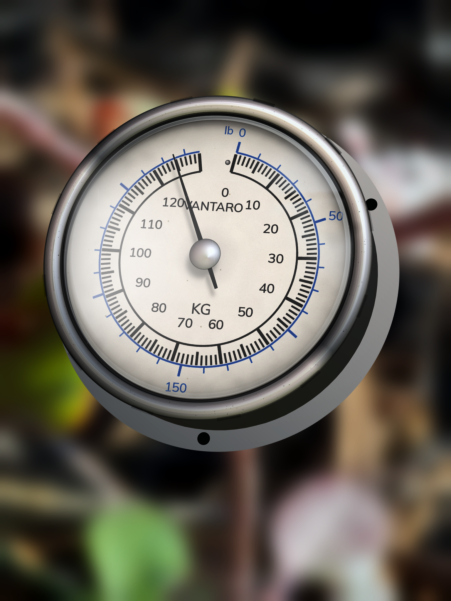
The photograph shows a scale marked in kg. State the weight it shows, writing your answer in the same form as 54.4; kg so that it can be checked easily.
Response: 125; kg
